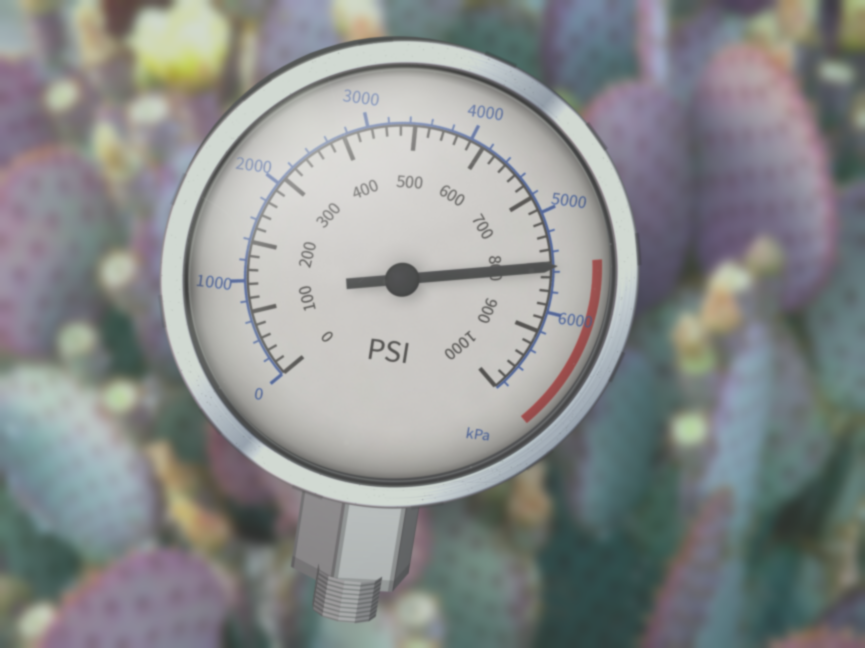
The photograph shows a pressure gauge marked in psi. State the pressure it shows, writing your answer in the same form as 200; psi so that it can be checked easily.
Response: 800; psi
